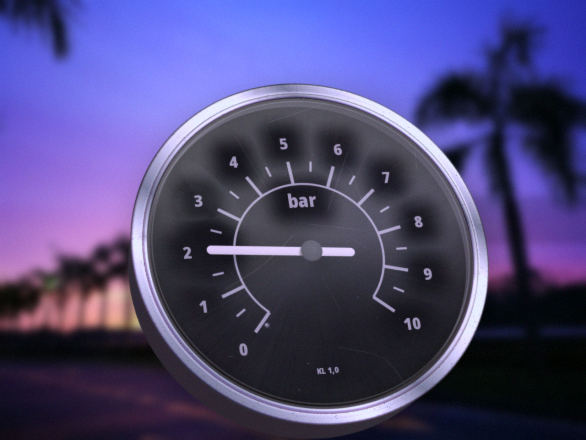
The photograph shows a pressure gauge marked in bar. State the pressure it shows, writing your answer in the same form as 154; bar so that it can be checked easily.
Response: 2; bar
